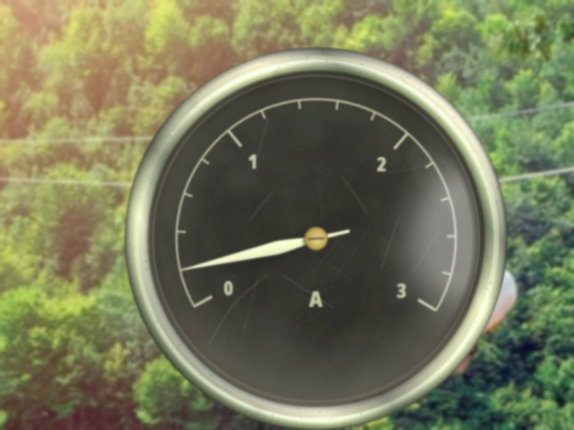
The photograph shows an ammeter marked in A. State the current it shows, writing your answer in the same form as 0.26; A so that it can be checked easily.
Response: 0.2; A
